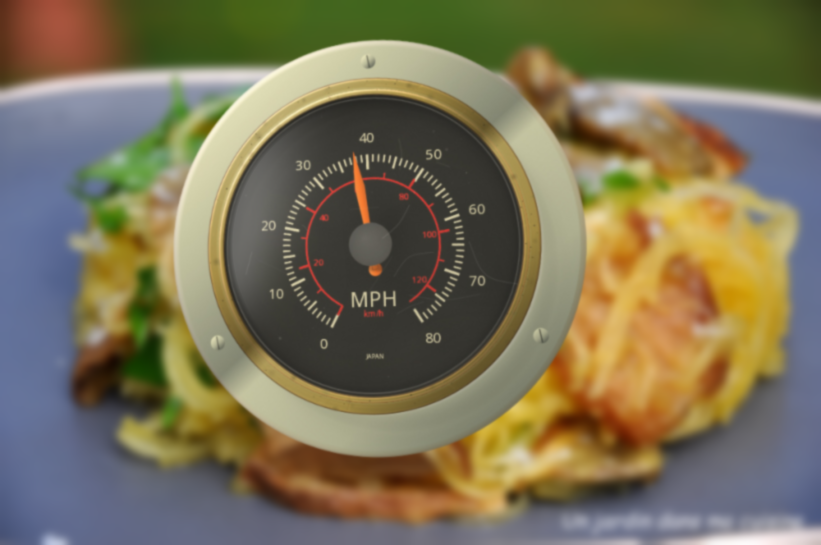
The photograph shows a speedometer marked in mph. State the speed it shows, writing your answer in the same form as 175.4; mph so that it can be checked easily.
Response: 38; mph
